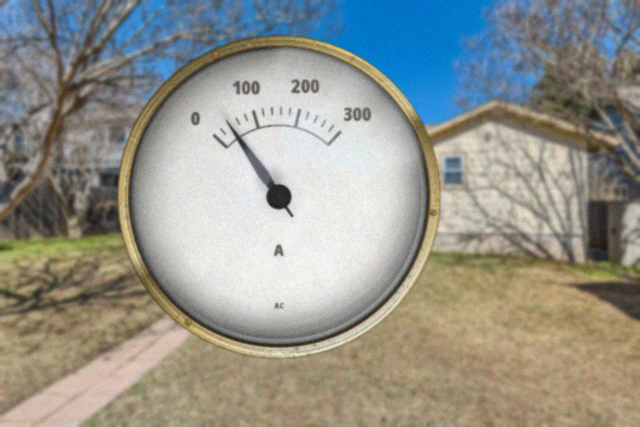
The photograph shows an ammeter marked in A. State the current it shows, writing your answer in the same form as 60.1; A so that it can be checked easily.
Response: 40; A
